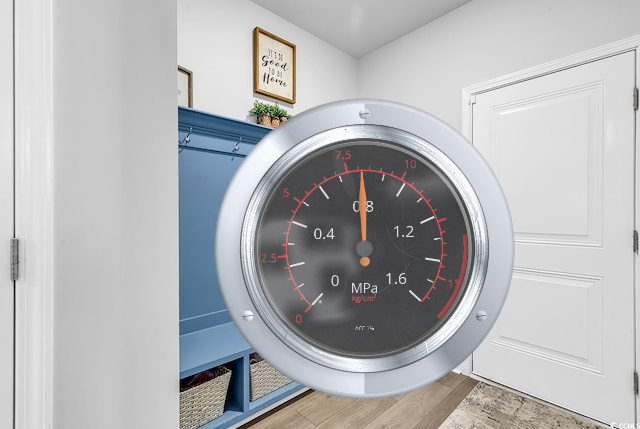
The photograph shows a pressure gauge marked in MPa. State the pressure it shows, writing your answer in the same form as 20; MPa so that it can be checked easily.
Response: 0.8; MPa
